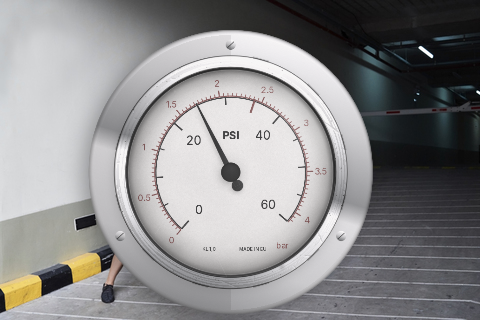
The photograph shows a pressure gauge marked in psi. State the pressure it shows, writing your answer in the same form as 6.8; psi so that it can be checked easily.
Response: 25; psi
